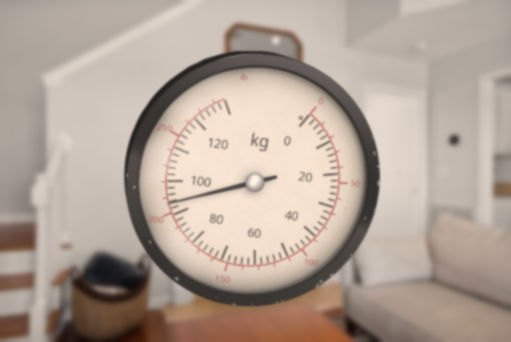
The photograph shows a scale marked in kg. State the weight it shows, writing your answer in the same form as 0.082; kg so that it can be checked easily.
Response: 94; kg
